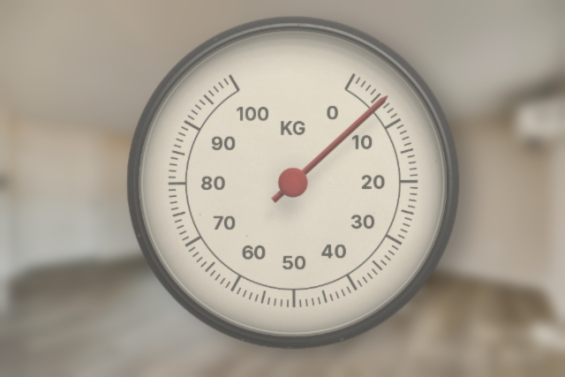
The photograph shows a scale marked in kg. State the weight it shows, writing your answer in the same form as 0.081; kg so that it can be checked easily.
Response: 6; kg
